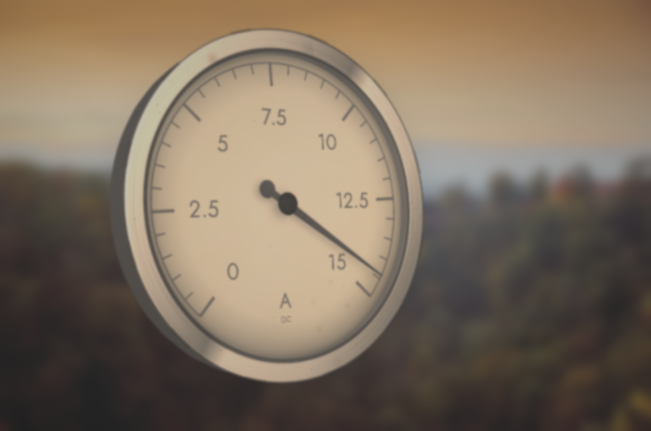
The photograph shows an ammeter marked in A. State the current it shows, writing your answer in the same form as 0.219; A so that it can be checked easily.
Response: 14.5; A
